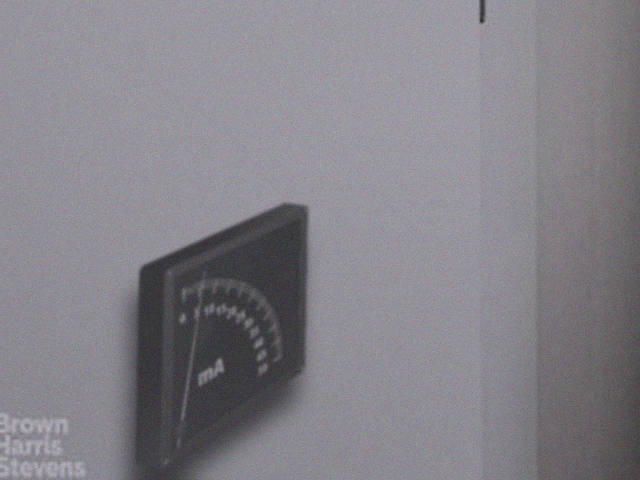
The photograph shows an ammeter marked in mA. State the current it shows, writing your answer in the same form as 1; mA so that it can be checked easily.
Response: 5; mA
